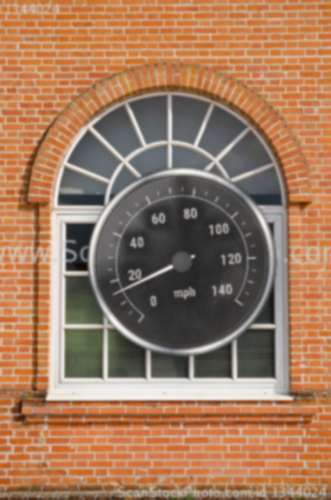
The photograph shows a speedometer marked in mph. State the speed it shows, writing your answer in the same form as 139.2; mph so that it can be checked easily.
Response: 15; mph
